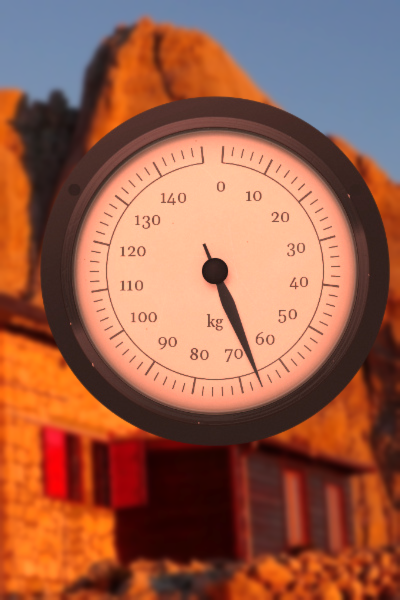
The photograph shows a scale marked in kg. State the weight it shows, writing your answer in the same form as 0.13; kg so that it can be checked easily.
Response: 66; kg
